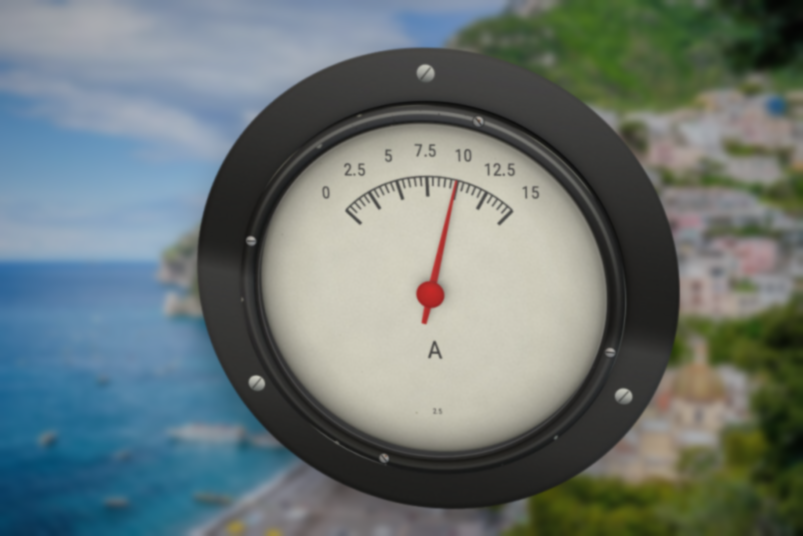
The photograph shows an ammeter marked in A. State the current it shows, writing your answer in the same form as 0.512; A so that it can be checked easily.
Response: 10; A
